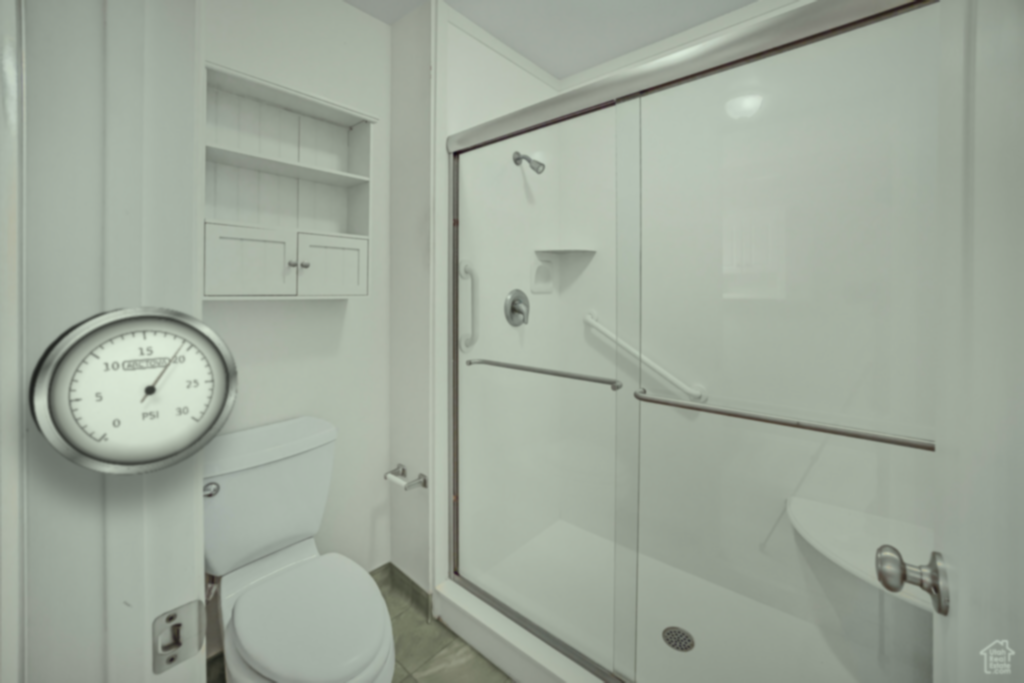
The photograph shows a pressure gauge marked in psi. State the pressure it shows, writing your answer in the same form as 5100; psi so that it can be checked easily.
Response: 19; psi
